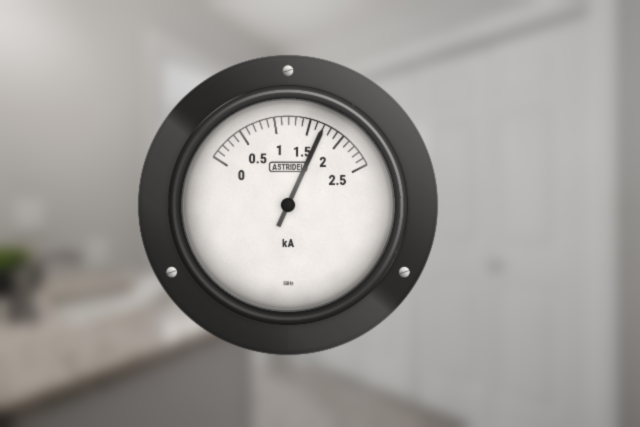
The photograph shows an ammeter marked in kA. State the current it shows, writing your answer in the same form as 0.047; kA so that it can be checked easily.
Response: 1.7; kA
